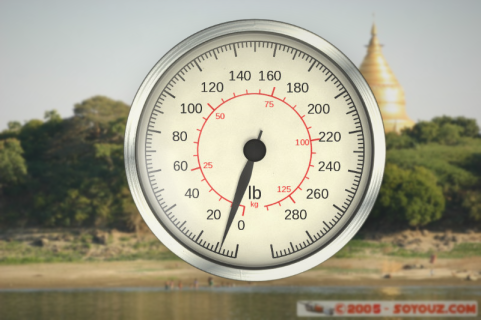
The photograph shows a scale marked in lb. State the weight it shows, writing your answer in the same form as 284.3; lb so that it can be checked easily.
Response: 8; lb
